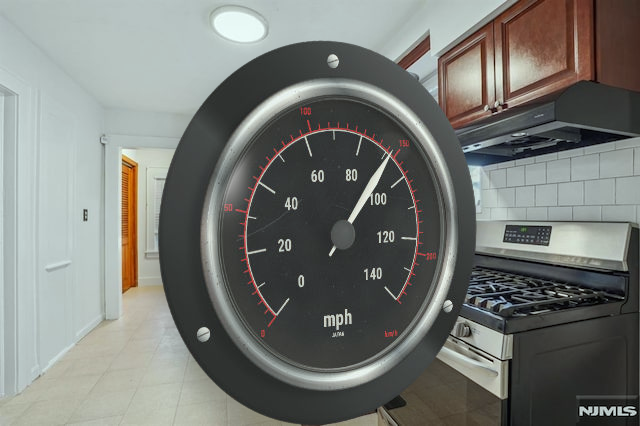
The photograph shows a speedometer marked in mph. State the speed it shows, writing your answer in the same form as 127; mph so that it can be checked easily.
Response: 90; mph
